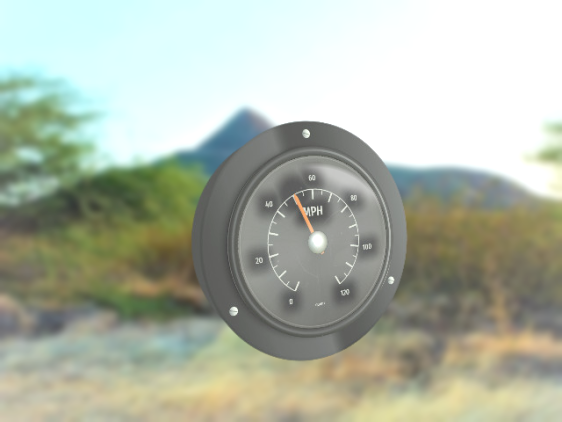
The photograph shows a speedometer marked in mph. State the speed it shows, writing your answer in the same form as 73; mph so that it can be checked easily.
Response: 50; mph
